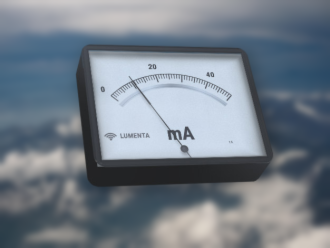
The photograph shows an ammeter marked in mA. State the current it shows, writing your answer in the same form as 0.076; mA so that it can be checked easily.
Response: 10; mA
